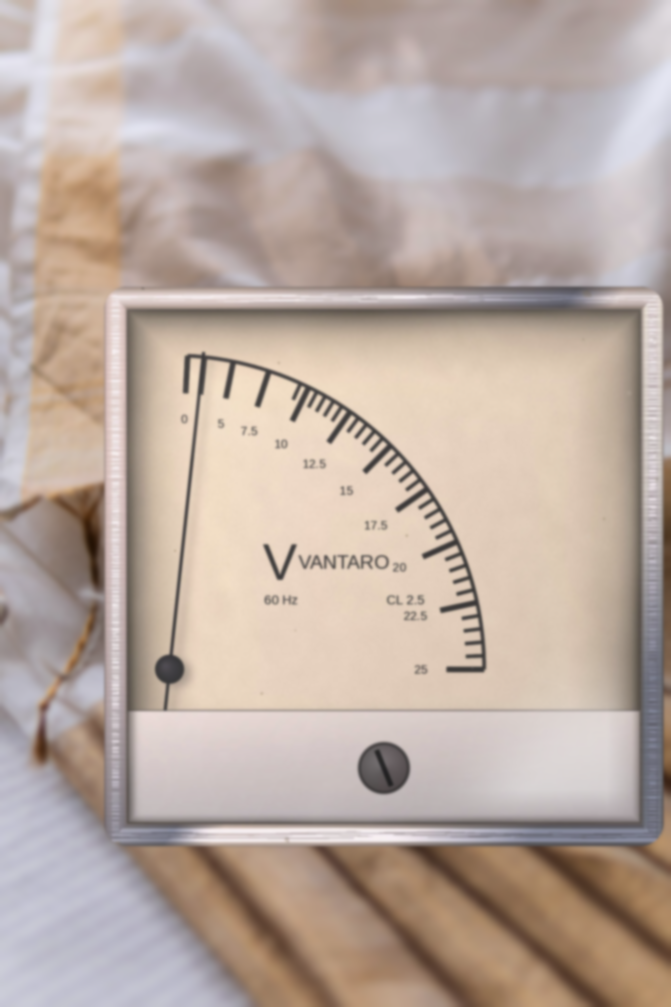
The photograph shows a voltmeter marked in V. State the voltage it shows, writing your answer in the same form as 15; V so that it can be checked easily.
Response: 2.5; V
